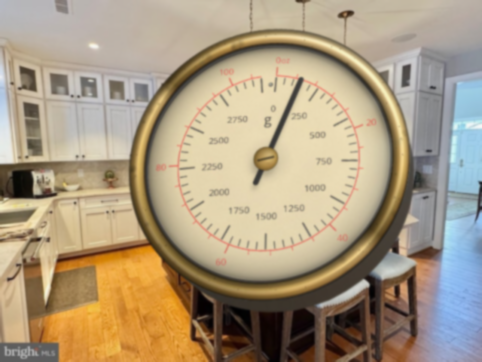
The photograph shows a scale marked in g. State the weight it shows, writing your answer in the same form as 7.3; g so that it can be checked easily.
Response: 150; g
